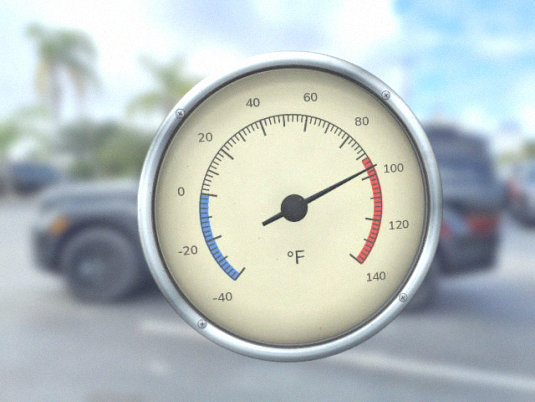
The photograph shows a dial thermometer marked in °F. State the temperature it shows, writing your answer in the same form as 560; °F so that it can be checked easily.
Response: 96; °F
